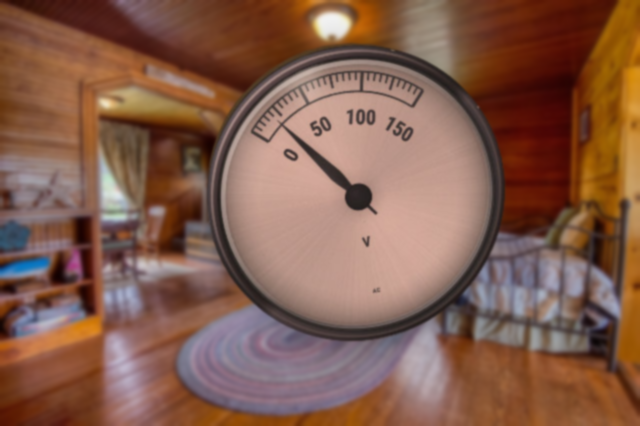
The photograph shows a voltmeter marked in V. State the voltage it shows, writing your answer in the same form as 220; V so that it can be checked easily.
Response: 20; V
